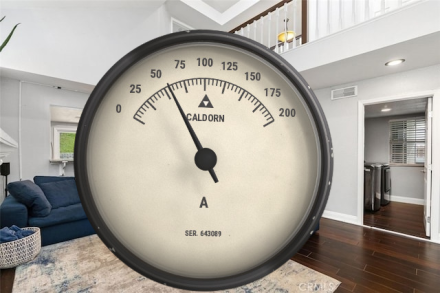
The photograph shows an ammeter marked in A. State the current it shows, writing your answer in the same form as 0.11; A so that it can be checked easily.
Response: 55; A
